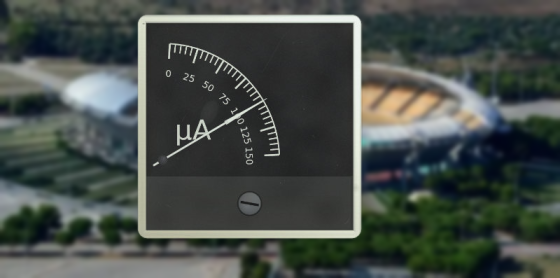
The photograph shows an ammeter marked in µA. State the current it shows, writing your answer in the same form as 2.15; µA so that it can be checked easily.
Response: 100; µA
